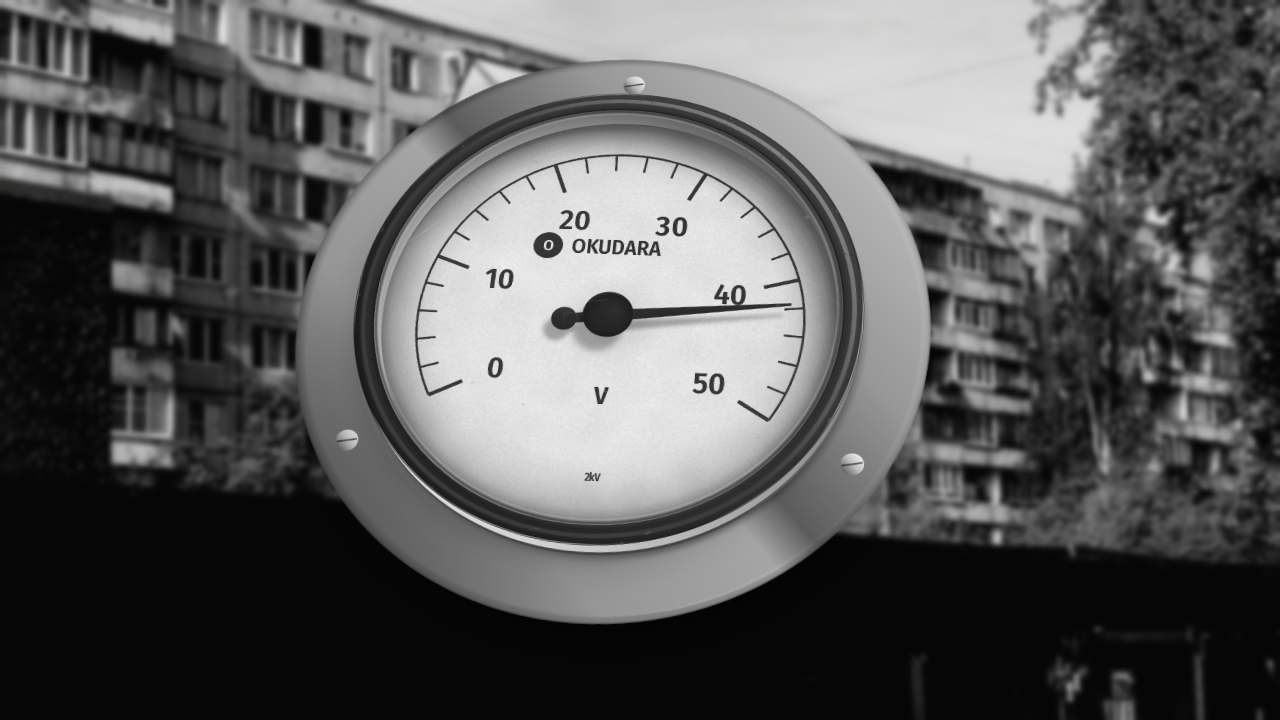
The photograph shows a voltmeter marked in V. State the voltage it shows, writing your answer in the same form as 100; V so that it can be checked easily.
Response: 42; V
